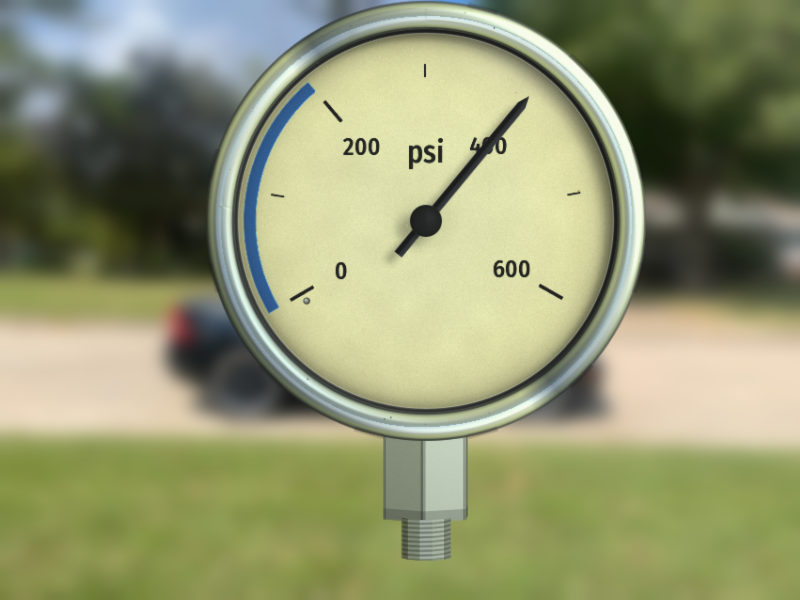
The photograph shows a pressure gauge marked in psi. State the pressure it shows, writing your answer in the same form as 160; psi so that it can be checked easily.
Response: 400; psi
